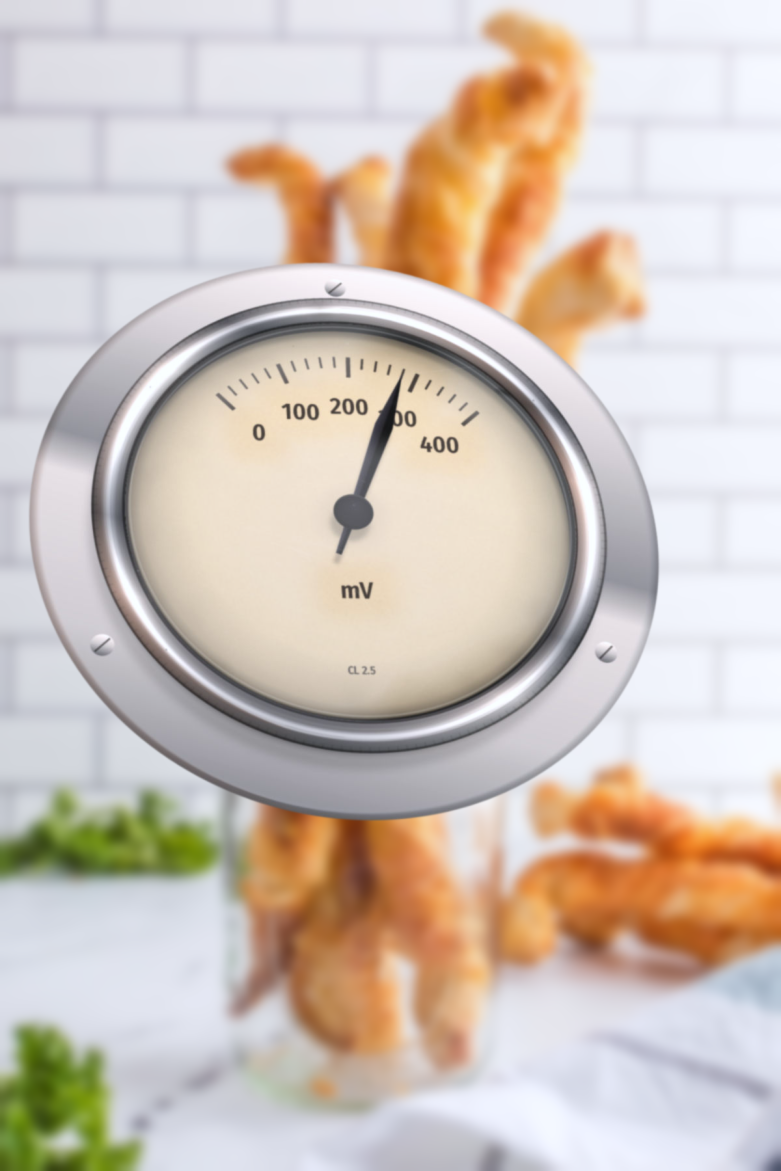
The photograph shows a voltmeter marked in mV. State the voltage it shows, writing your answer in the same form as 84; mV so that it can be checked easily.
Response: 280; mV
